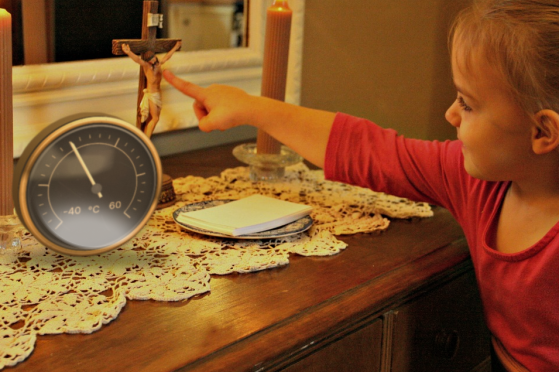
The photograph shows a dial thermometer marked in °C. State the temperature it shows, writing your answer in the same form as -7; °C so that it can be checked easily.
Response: 0; °C
